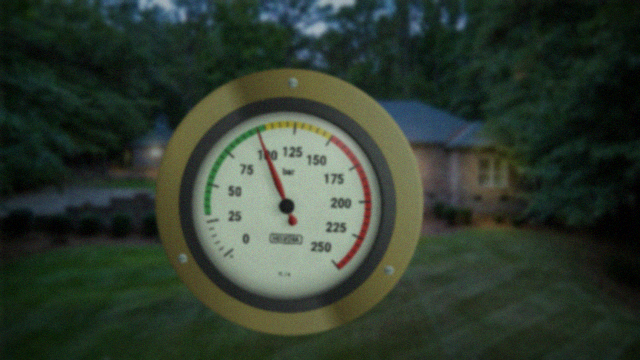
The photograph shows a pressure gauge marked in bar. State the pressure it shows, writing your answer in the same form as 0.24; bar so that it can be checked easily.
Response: 100; bar
